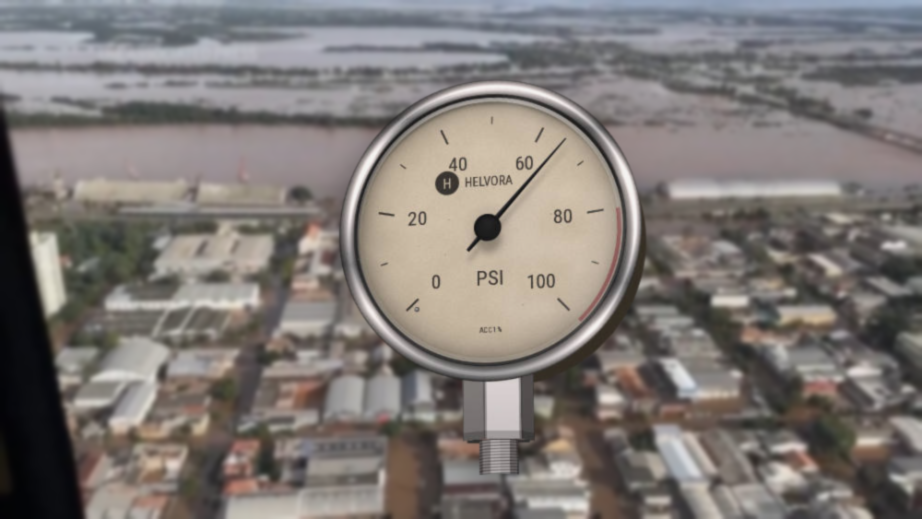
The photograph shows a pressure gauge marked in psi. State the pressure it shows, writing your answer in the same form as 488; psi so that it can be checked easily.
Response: 65; psi
